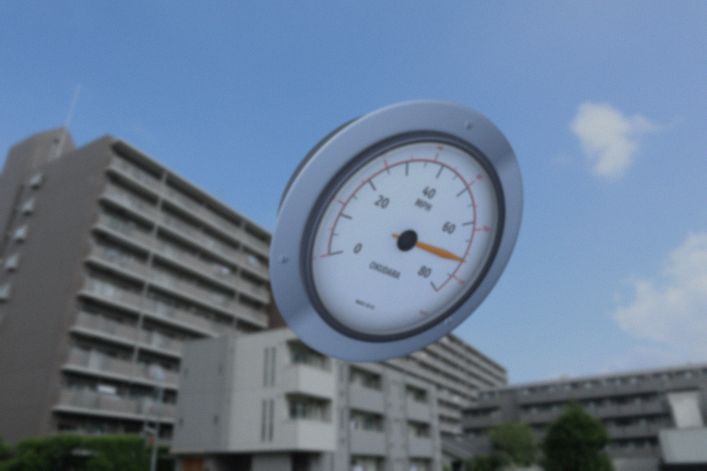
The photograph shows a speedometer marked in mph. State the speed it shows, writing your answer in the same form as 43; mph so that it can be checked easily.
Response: 70; mph
